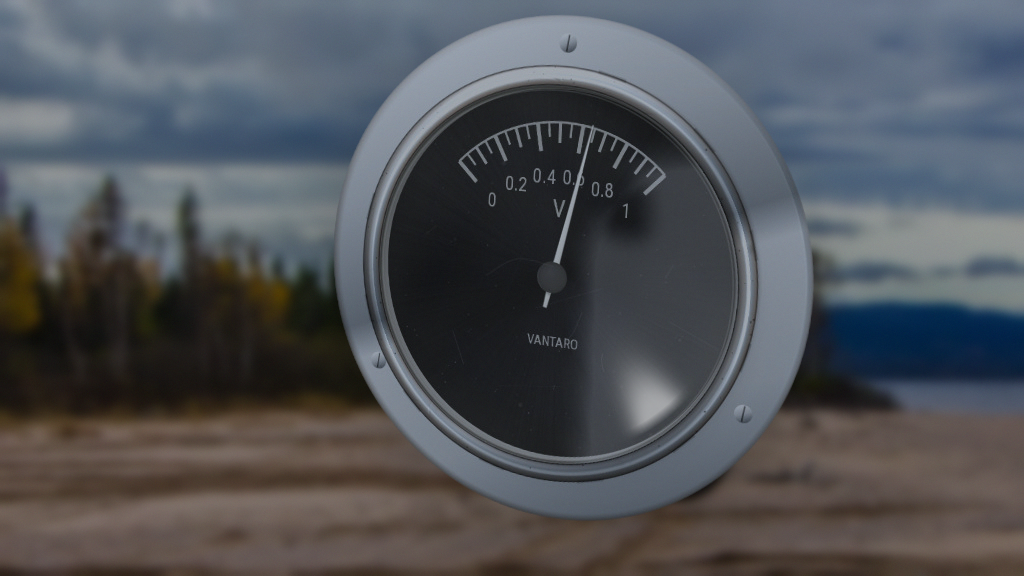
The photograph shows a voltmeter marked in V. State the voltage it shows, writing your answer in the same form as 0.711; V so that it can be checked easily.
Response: 0.65; V
